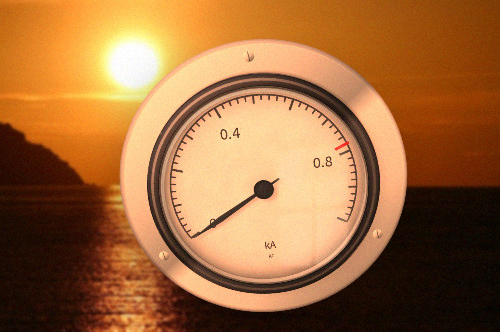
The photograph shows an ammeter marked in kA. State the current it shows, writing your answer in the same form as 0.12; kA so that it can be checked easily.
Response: 0; kA
